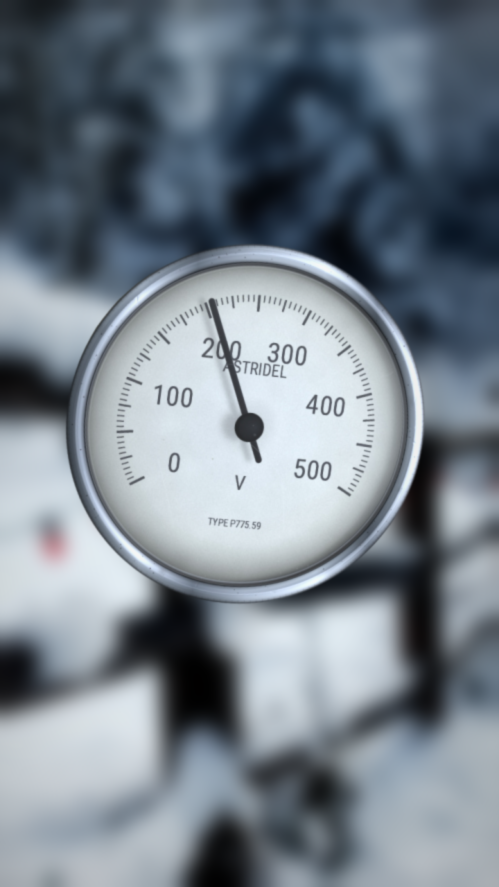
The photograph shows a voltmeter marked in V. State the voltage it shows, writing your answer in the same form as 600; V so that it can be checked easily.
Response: 205; V
